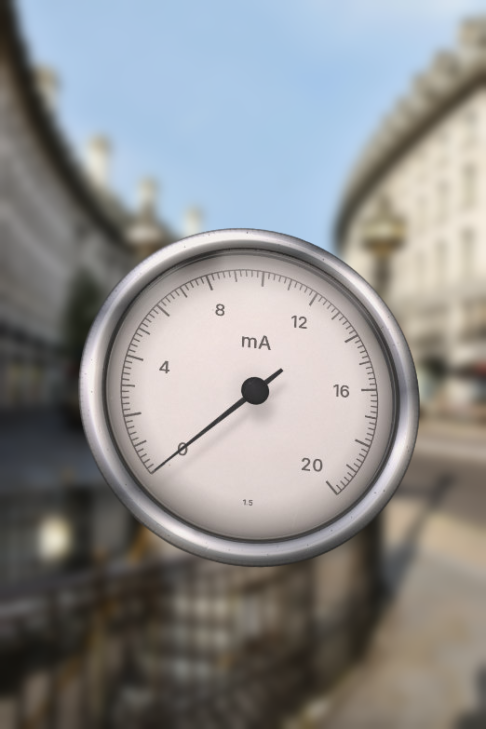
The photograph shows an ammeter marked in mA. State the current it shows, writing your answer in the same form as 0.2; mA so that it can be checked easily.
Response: 0; mA
